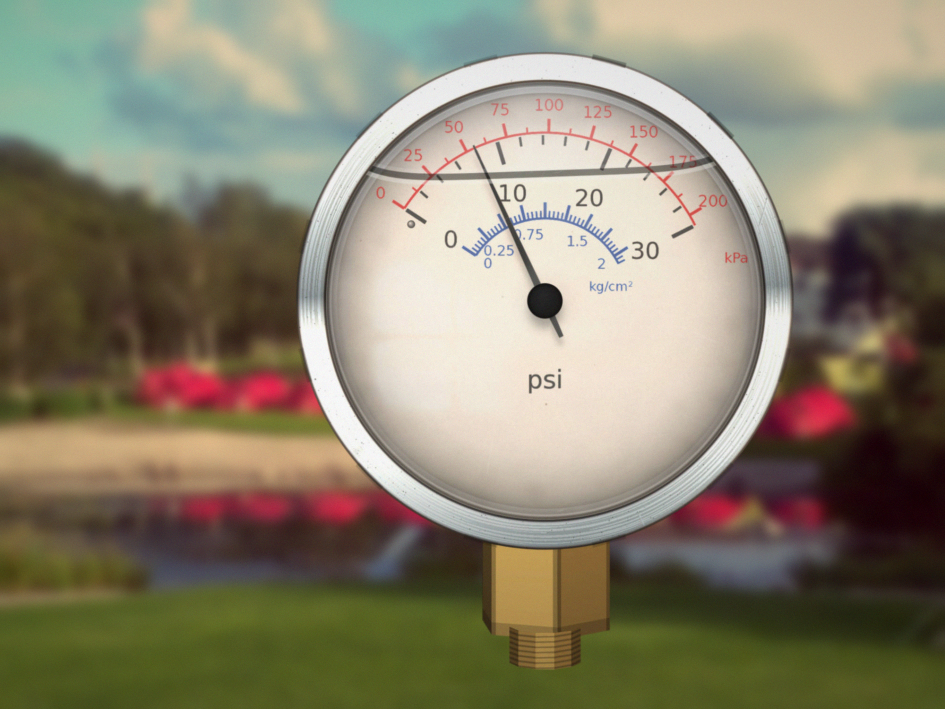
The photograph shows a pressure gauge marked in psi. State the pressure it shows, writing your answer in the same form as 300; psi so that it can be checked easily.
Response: 8; psi
